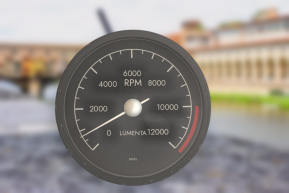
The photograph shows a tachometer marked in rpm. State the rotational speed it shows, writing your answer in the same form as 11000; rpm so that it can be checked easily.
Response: 750; rpm
